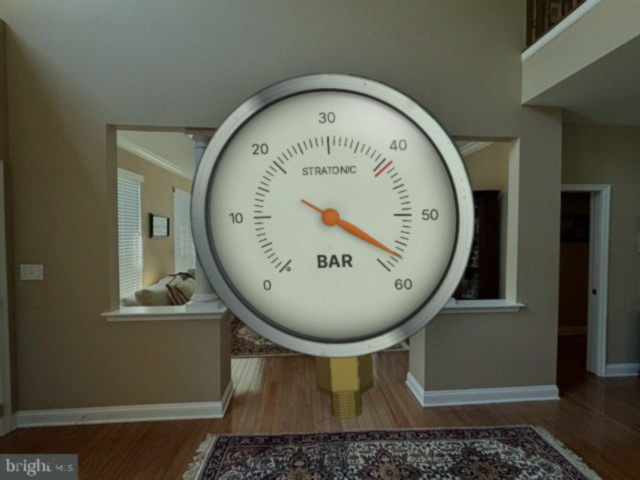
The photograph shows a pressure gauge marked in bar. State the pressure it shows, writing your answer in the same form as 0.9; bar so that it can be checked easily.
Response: 57; bar
